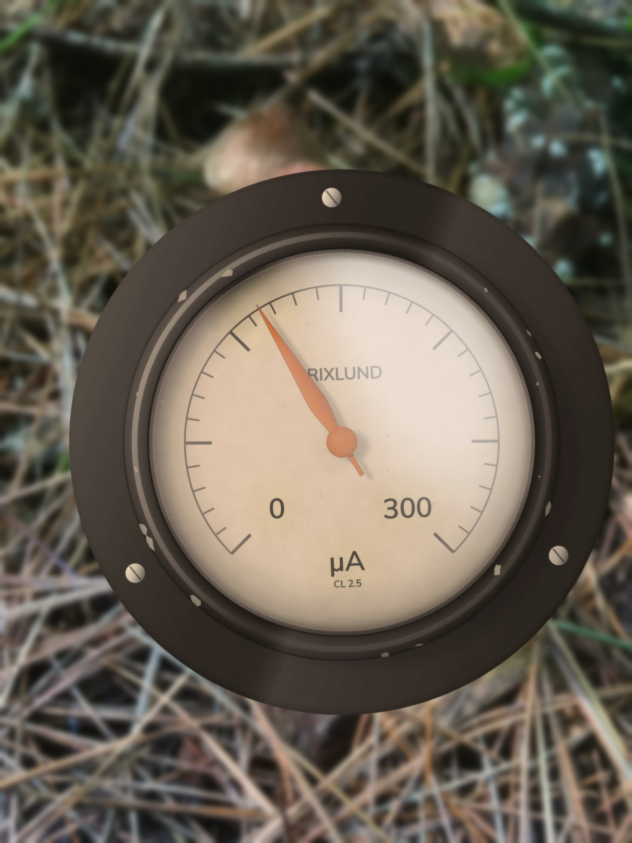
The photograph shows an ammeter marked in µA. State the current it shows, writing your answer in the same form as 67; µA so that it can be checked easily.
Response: 115; µA
